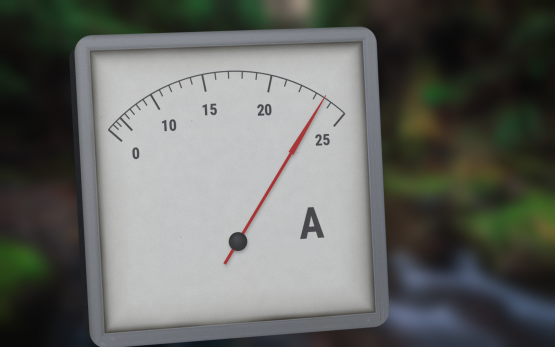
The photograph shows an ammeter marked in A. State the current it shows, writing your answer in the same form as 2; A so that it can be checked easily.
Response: 23.5; A
